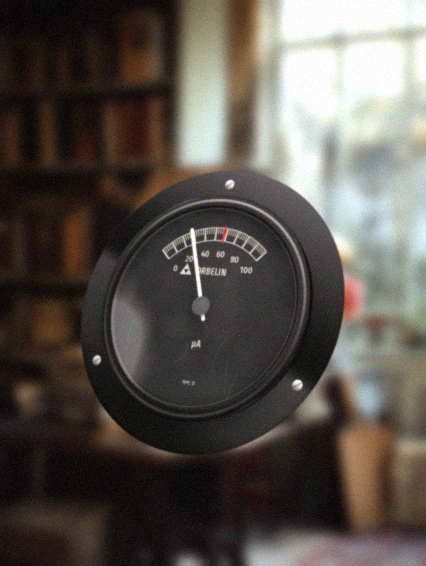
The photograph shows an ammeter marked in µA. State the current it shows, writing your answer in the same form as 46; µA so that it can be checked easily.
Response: 30; µA
